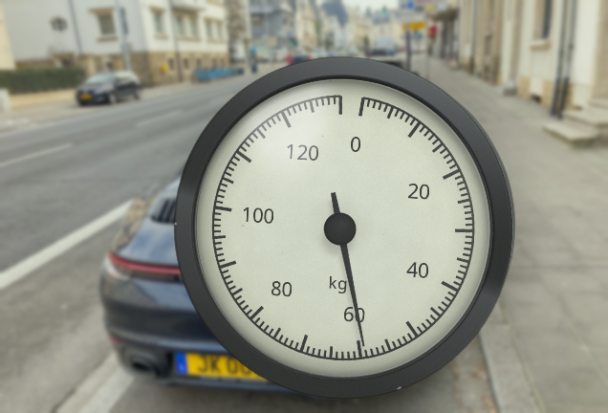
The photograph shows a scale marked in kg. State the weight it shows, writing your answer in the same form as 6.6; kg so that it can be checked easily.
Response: 59; kg
